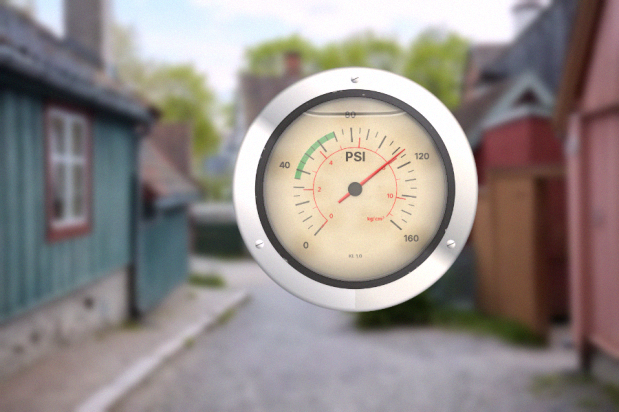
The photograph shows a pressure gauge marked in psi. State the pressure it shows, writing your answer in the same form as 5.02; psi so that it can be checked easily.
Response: 112.5; psi
